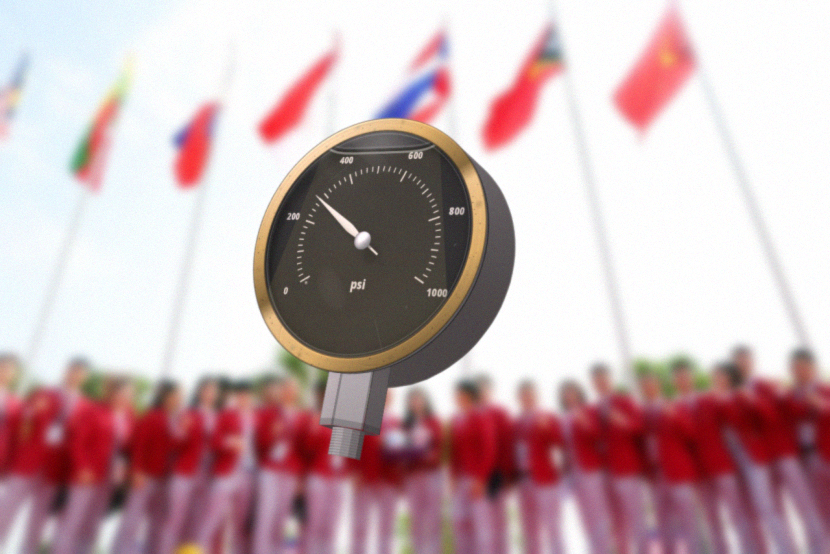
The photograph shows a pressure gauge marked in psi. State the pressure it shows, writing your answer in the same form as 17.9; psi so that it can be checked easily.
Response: 280; psi
